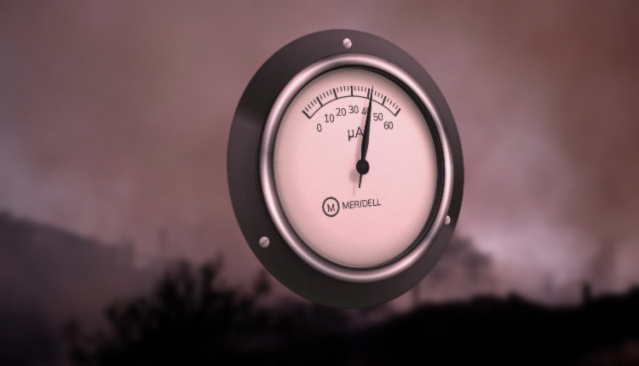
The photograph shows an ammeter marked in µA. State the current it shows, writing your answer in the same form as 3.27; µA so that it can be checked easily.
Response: 40; µA
